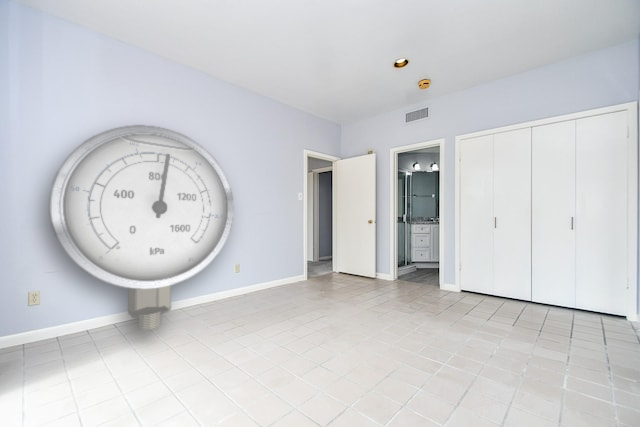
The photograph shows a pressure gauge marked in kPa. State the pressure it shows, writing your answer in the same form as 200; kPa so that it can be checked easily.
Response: 850; kPa
